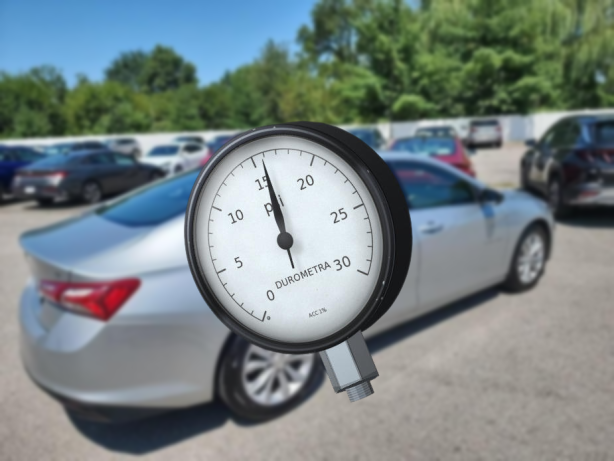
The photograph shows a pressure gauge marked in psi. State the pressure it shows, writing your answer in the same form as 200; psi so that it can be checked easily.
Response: 16; psi
